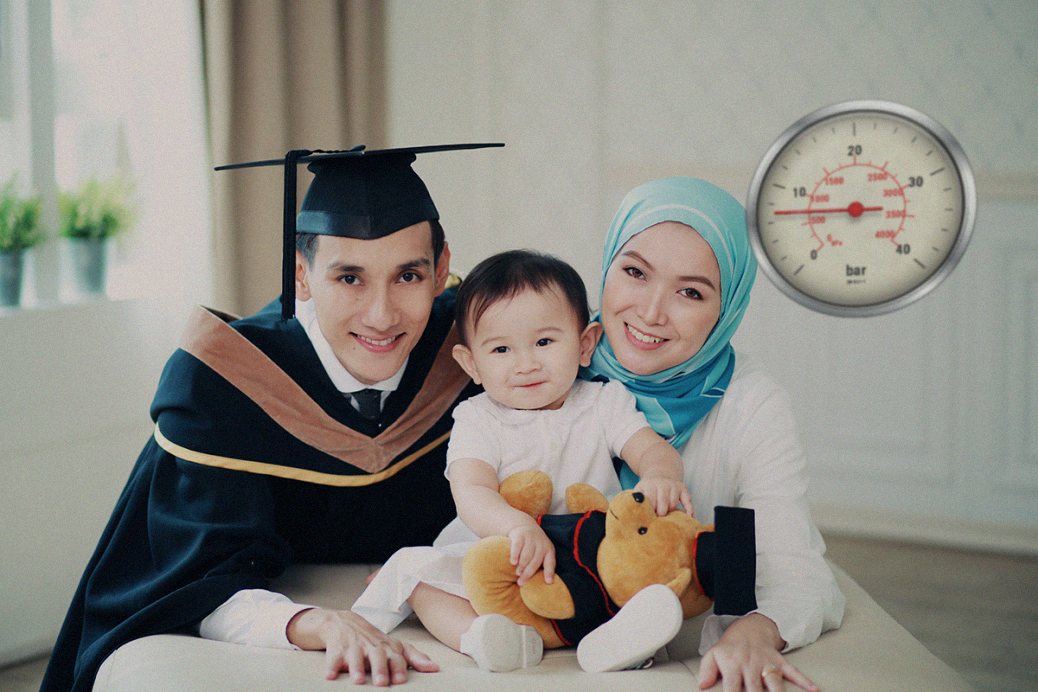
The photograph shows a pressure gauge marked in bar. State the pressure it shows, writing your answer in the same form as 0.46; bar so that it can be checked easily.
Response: 7; bar
